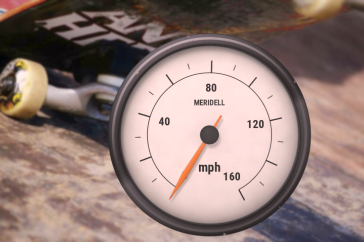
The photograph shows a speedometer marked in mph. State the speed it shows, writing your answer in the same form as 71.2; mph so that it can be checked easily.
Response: 0; mph
